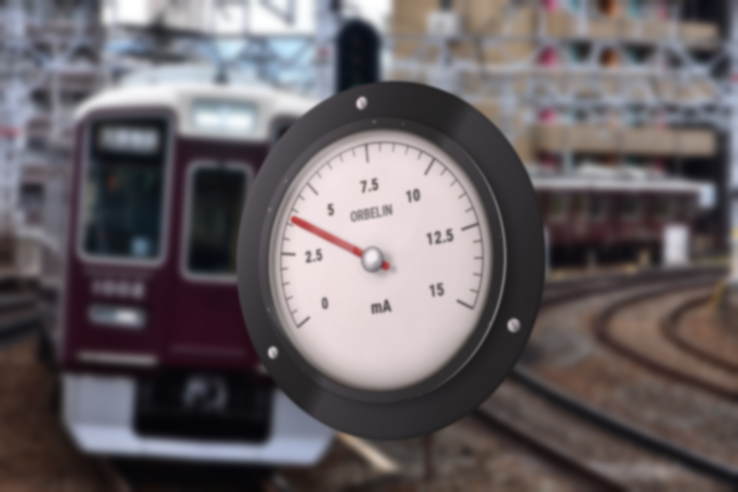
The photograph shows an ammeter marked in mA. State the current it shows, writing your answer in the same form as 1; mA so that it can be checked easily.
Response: 3.75; mA
